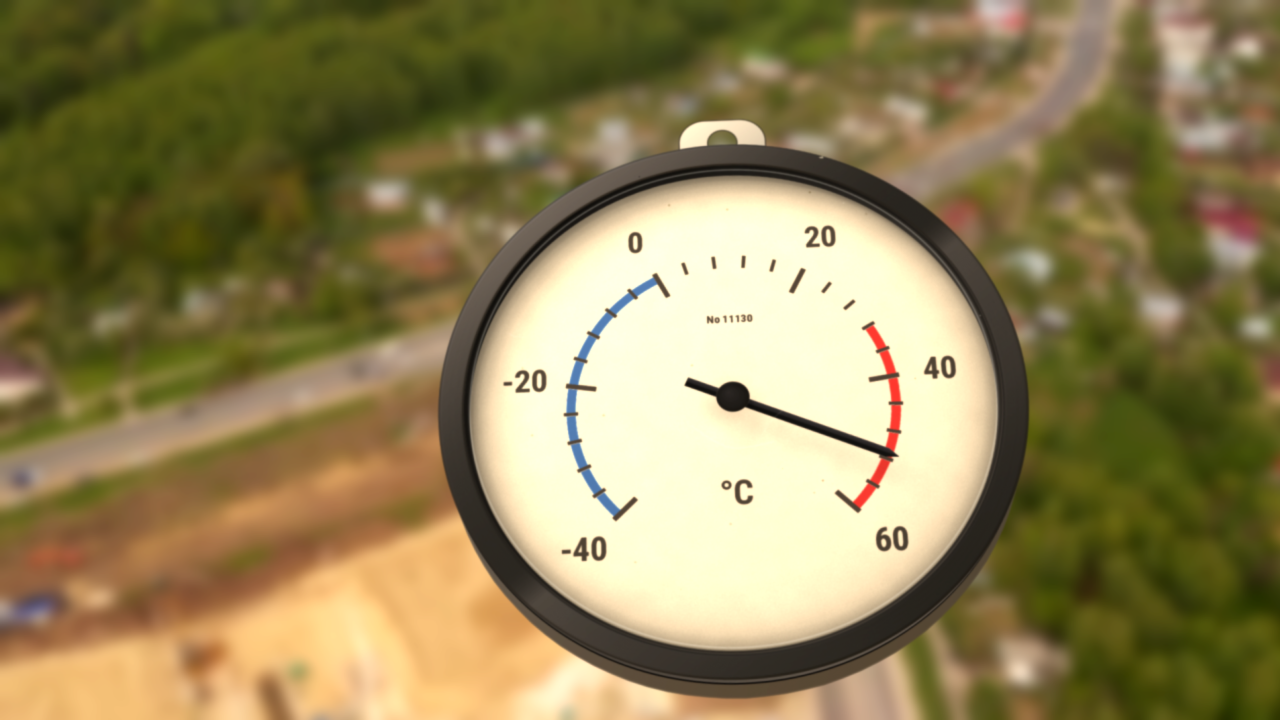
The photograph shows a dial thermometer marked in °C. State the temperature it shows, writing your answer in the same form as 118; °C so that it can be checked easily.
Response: 52; °C
